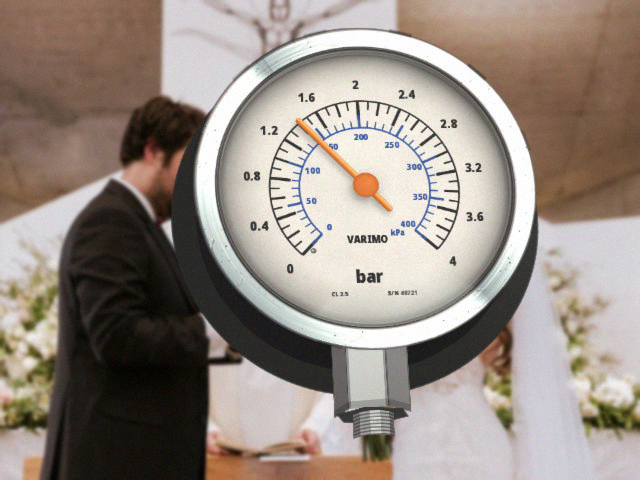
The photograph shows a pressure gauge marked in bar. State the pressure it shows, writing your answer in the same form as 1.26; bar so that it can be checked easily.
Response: 1.4; bar
